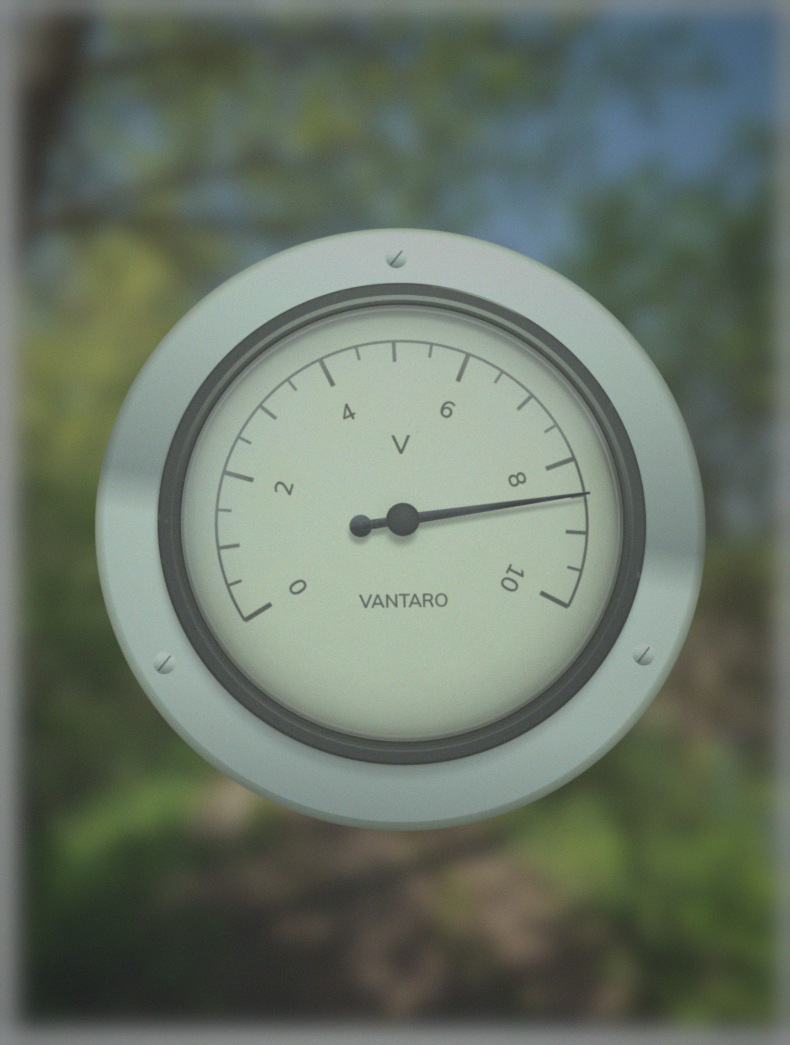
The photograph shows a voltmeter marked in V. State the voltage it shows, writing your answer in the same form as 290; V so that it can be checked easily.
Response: 8.5; V
